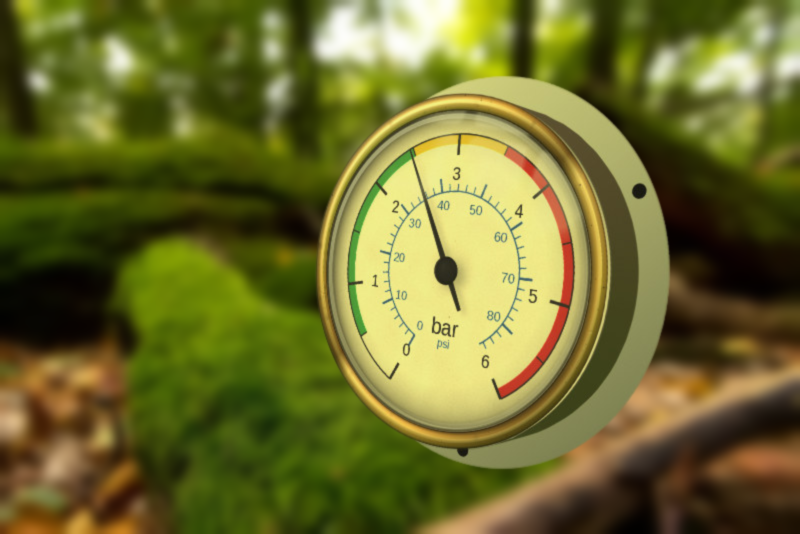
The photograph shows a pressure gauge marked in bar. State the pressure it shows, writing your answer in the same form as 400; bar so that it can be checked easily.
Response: 2.5; bar
